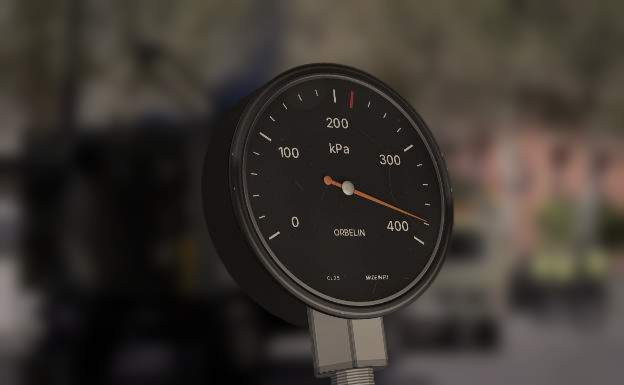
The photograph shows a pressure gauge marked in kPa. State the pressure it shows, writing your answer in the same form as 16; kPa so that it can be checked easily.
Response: 380; kPa
